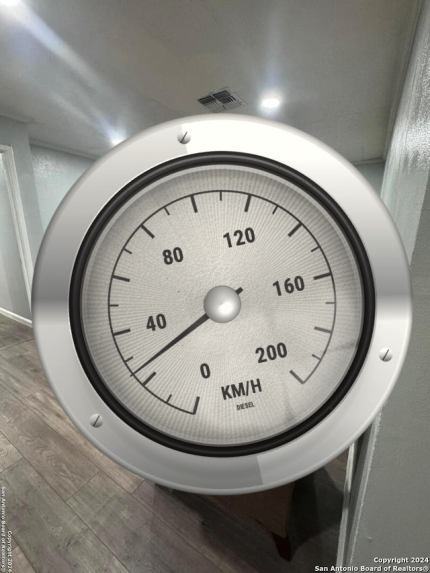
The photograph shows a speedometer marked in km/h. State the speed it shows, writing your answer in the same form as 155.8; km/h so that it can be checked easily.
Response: 25; km/h
